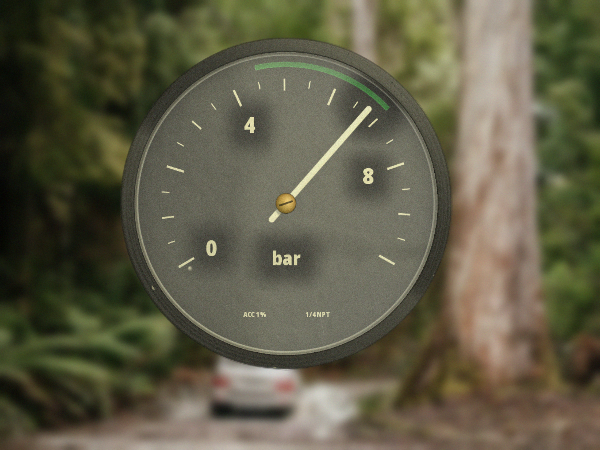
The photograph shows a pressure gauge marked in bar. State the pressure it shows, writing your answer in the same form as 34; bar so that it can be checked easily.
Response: 6.75; bar
